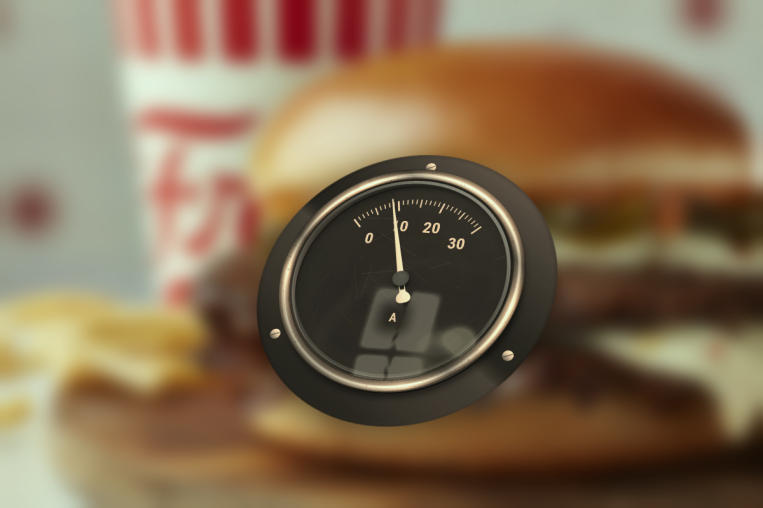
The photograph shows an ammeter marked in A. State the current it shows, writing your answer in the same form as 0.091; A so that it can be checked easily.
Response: 9; A
